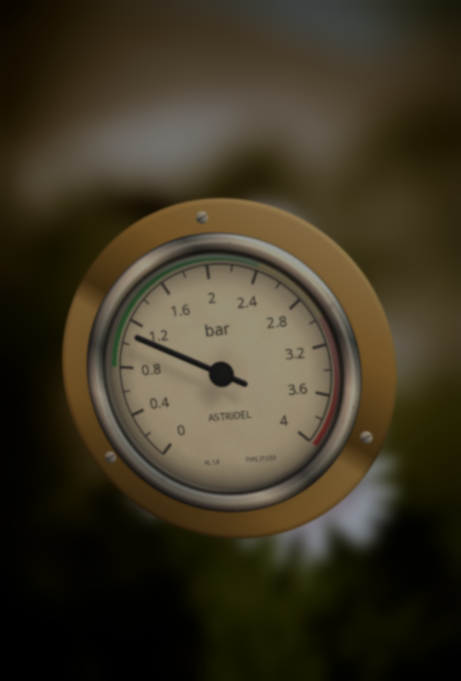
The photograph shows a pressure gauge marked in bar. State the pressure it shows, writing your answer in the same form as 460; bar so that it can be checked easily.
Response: 1.1; bar
